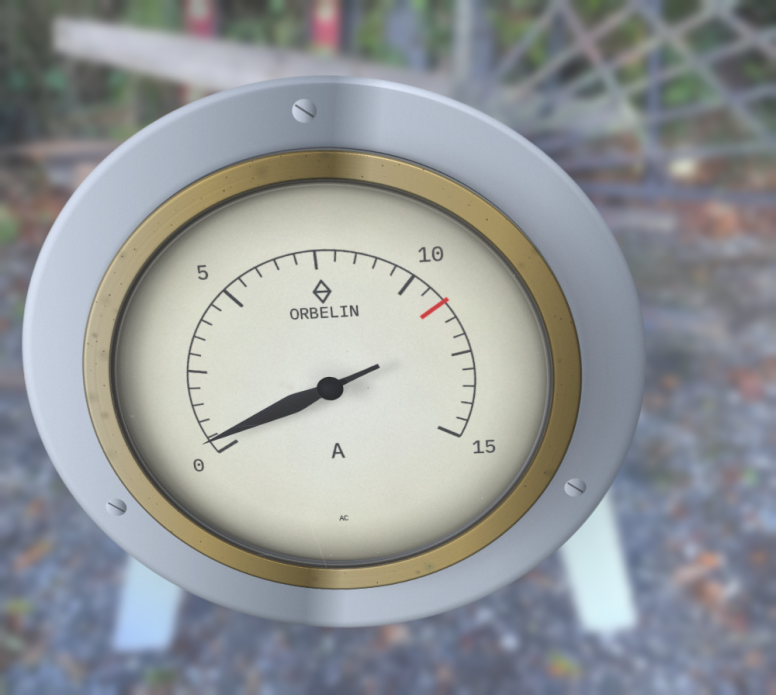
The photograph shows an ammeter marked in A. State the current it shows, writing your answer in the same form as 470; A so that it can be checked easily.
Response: 0.5; A
